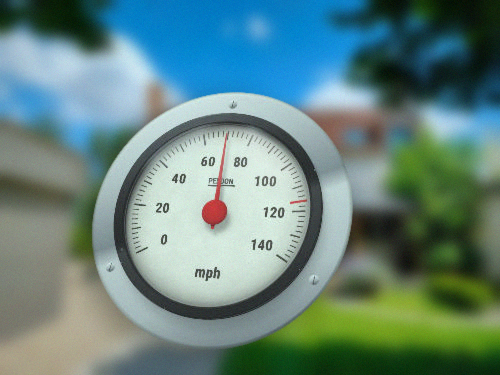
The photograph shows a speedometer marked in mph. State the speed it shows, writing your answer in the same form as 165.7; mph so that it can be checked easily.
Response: 70; mph
